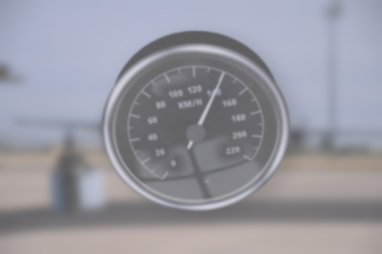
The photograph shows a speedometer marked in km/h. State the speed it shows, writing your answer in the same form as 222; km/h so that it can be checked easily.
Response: 140; km/h
